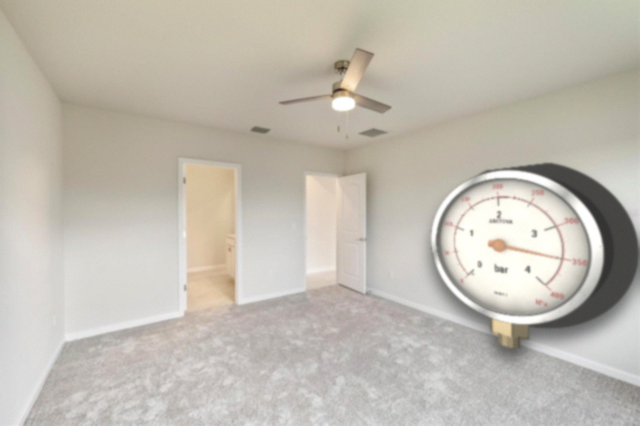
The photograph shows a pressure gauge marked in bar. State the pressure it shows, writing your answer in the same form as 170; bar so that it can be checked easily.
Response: 3.5; bar
